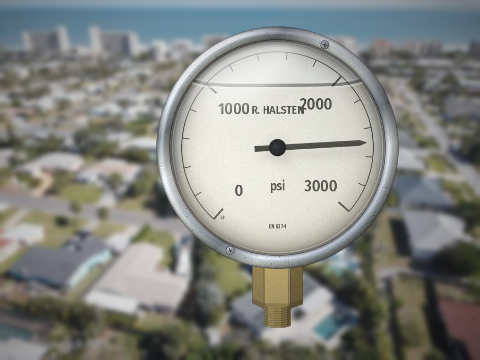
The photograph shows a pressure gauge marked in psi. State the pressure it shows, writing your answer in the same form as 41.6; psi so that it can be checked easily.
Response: 2500; psi
